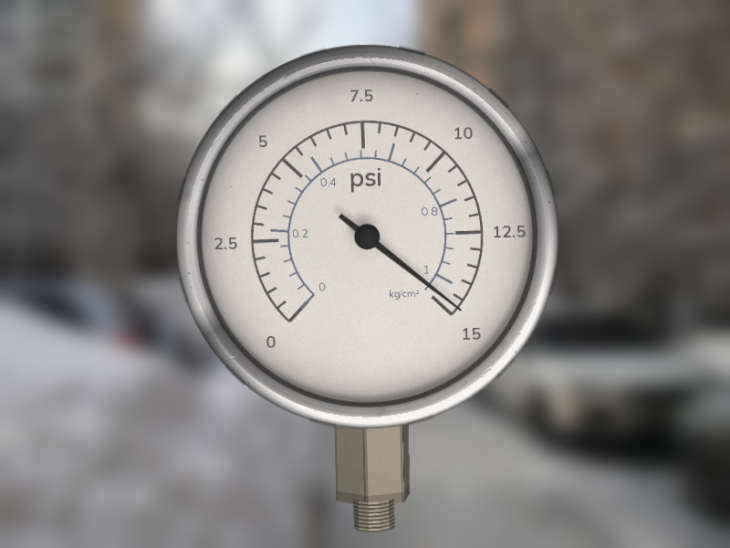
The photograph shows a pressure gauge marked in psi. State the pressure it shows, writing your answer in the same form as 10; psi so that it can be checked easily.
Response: 14.75; psi
